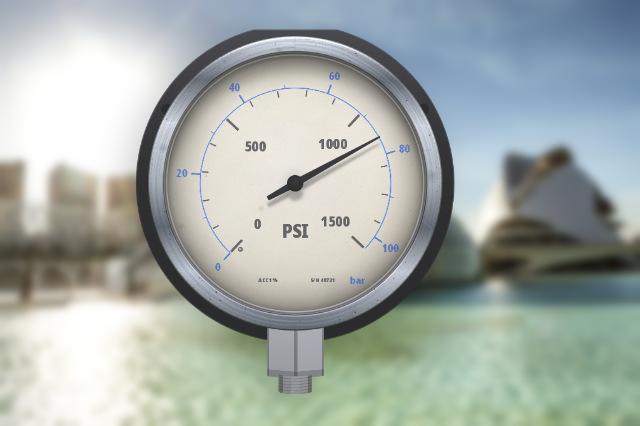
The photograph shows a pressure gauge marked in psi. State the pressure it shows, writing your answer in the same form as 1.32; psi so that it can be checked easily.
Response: 1100; psi
